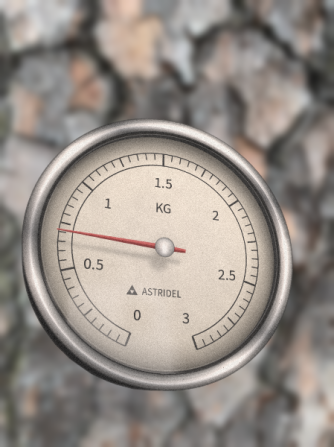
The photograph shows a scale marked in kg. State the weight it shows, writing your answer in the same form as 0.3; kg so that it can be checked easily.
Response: 0.7; kg
